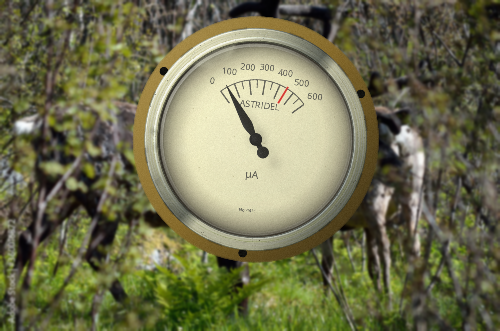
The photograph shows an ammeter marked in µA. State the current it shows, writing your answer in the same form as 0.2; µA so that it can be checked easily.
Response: 50; µA
